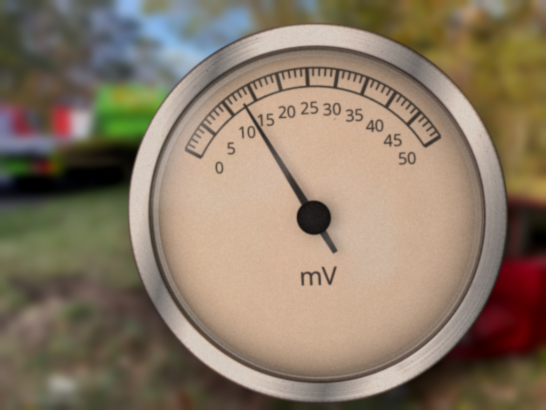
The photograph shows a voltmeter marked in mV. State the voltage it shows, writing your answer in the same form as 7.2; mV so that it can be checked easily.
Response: 13; mV
